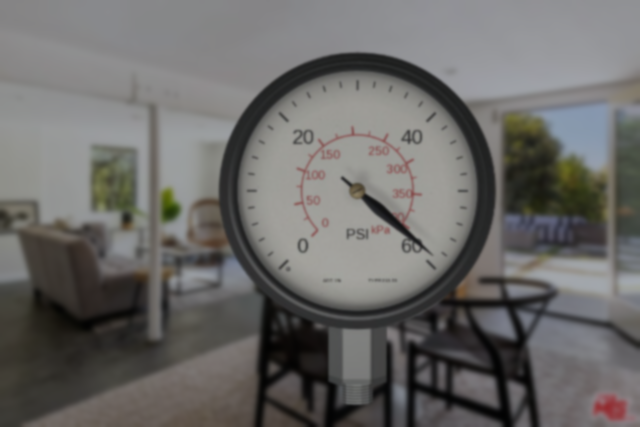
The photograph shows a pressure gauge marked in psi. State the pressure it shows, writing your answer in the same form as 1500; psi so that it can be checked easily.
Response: 59; psi
